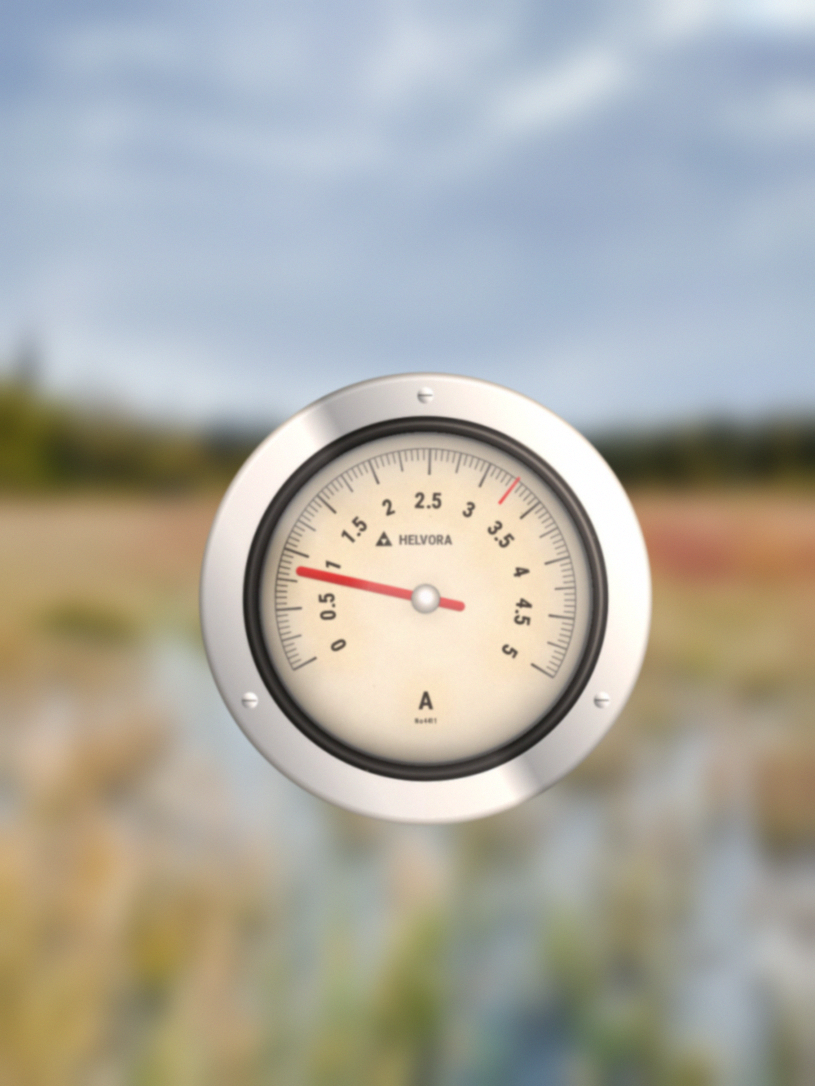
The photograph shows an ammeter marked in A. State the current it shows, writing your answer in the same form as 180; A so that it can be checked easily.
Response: 0.85; A
